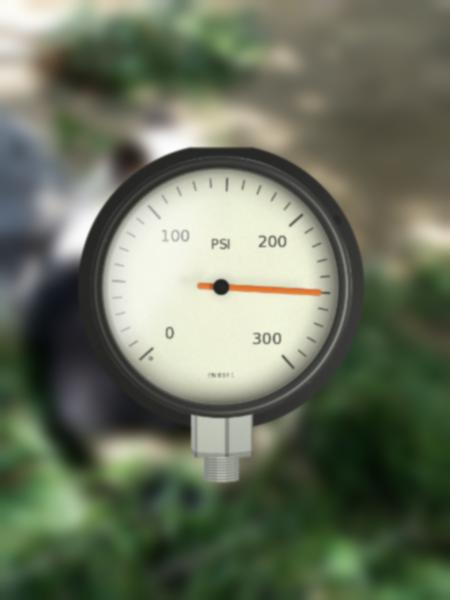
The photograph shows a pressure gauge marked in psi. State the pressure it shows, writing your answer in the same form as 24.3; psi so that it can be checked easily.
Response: 250; psi
